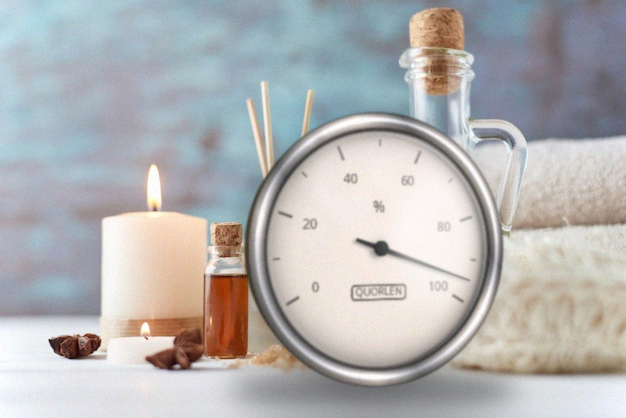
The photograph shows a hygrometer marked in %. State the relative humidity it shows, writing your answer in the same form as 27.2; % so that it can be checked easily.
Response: 95; %
